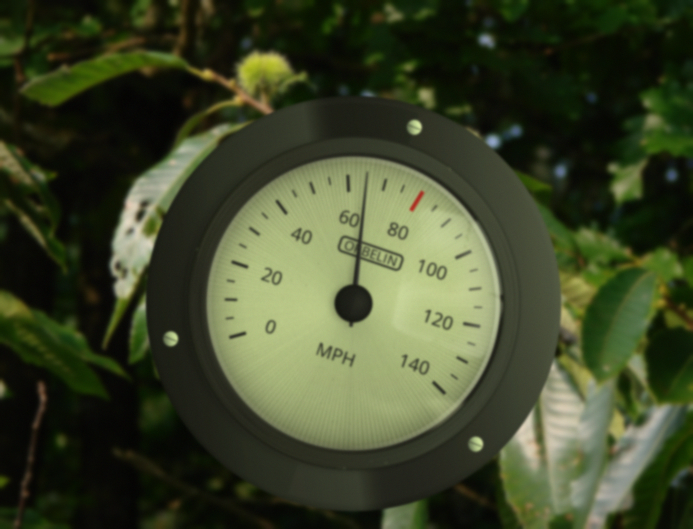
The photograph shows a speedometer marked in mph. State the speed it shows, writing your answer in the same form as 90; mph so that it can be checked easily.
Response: 65; mph
